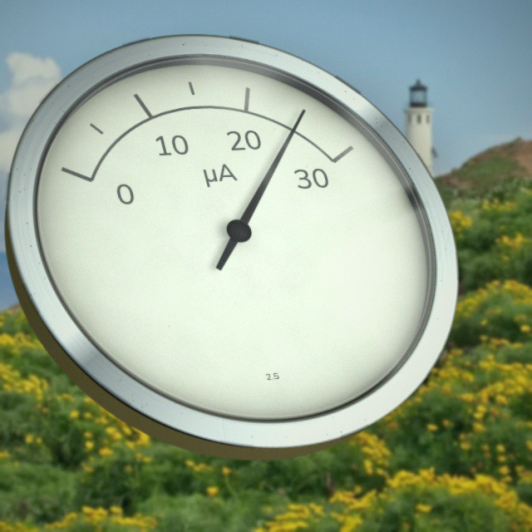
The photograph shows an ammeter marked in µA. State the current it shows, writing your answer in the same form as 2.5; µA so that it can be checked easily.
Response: 25; µA
